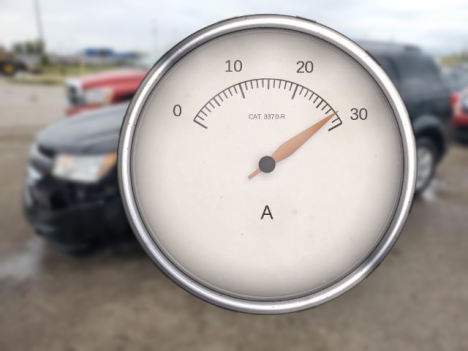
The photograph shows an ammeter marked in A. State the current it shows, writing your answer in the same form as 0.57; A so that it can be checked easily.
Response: 28; A
